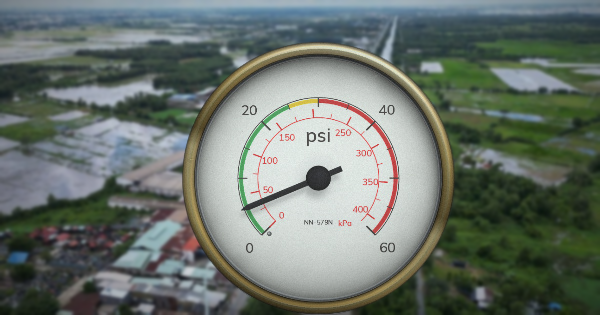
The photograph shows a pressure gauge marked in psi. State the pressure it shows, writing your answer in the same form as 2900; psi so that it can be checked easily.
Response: 5; psi
